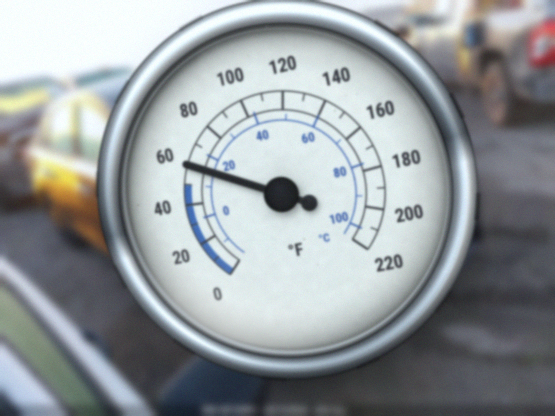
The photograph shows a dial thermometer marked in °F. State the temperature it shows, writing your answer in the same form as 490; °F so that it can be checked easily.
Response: 60; °F
